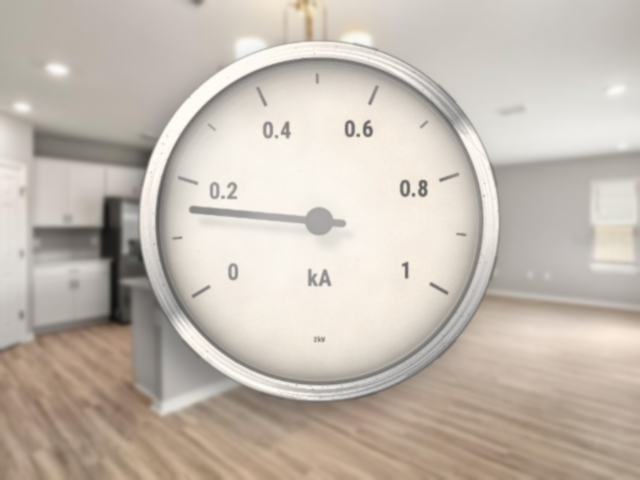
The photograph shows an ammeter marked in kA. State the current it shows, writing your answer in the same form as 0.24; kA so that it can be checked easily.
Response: 0.15; kA
